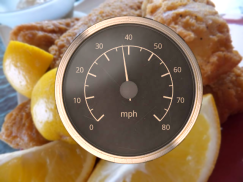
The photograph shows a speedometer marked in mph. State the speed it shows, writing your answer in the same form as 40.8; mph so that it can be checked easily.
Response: 37.5; mph
